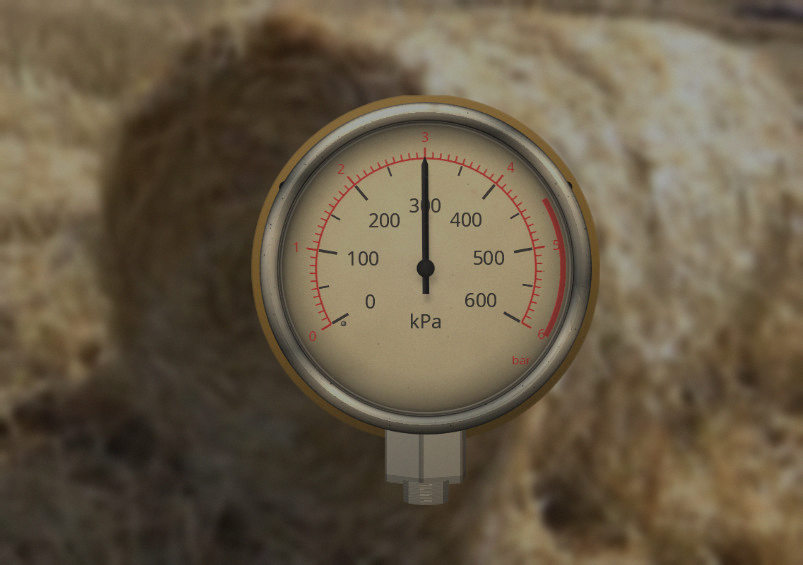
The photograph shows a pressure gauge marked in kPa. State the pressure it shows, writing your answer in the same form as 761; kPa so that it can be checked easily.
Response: 300; kPa
